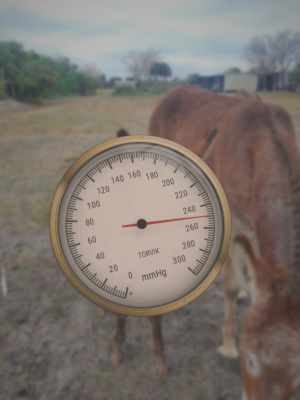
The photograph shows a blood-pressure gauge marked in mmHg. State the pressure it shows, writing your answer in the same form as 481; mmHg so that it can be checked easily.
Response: 250; mmHg
